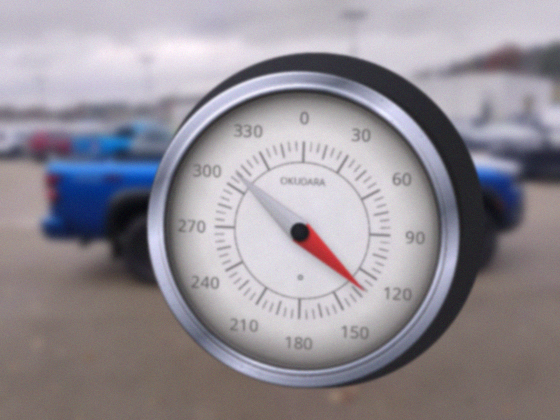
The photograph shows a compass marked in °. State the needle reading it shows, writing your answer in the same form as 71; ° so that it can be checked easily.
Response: 130; °
